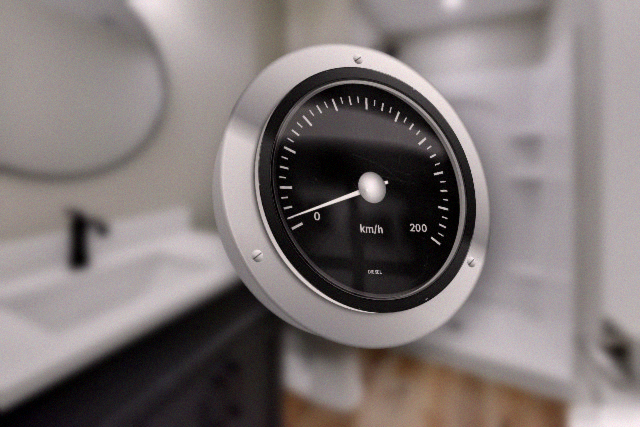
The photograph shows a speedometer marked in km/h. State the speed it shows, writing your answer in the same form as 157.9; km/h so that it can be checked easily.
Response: 5; km/h
